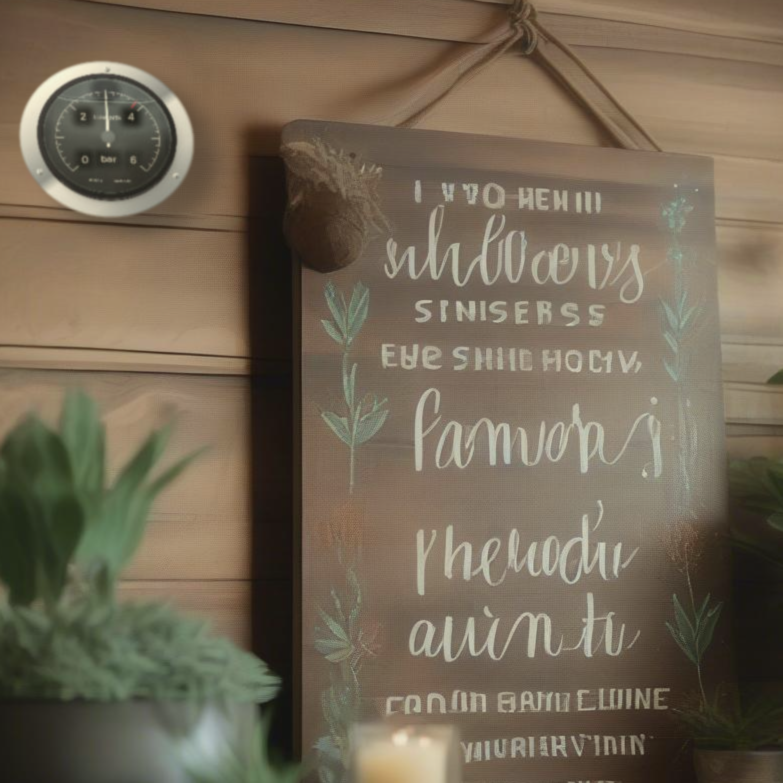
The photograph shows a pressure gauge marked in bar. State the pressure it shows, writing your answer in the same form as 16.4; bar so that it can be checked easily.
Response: 3; bar
